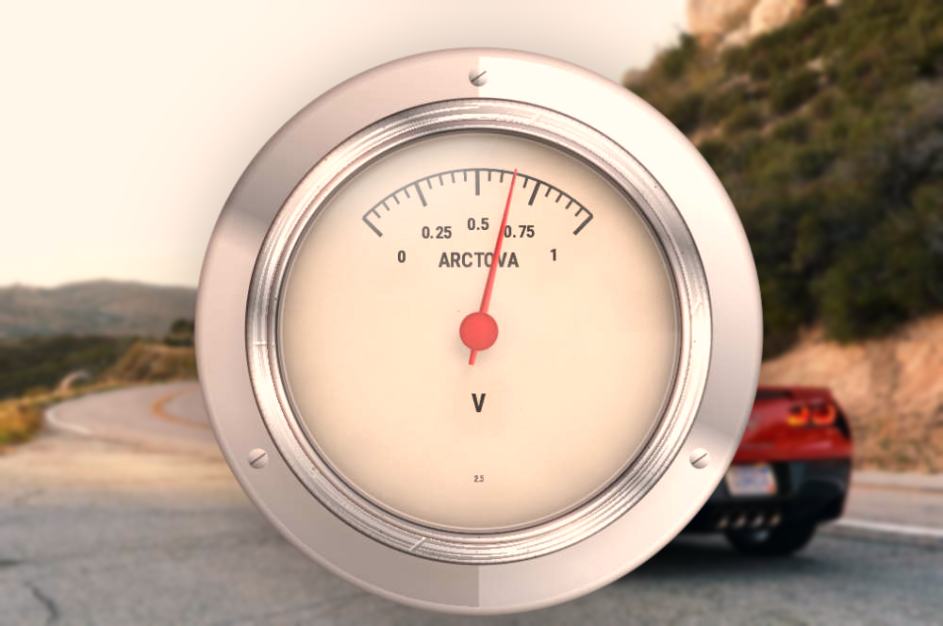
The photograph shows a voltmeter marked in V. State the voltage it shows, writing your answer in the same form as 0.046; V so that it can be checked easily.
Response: 0.65; V
